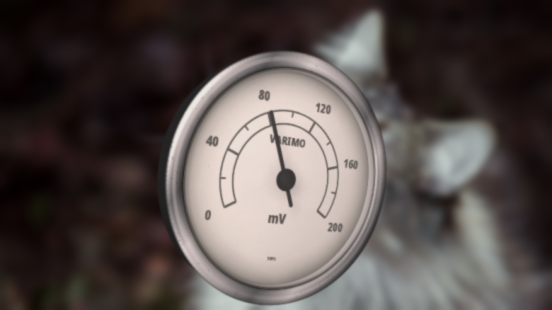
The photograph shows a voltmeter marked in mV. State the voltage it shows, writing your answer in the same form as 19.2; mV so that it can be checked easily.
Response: 80; mV
